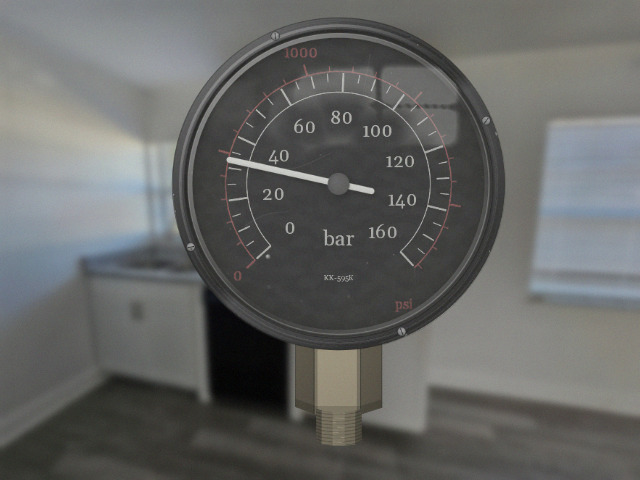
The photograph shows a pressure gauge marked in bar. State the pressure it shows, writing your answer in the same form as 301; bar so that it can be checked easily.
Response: 32.5; bar
